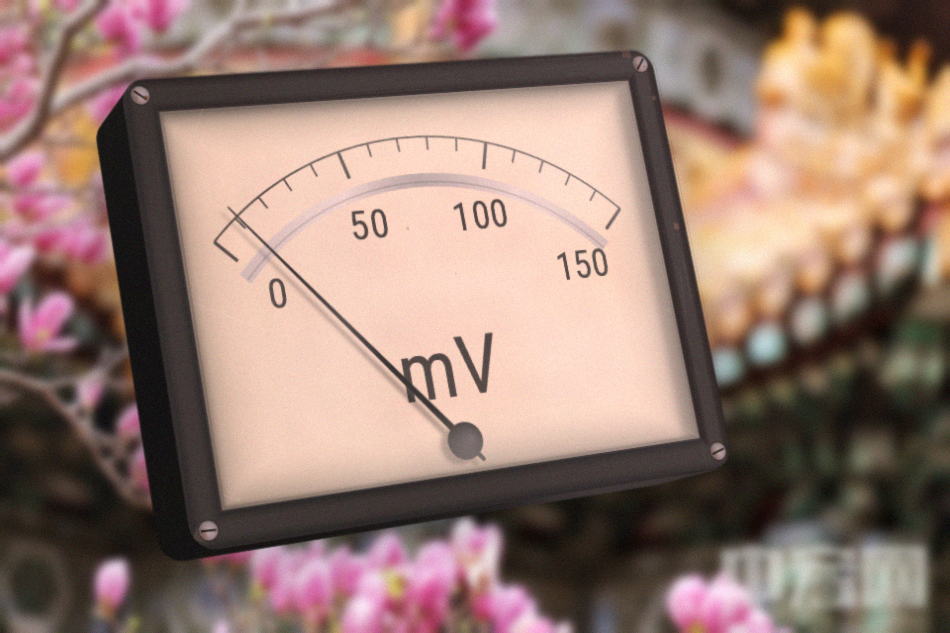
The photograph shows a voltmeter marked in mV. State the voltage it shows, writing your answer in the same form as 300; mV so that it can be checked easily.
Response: 10; mV
